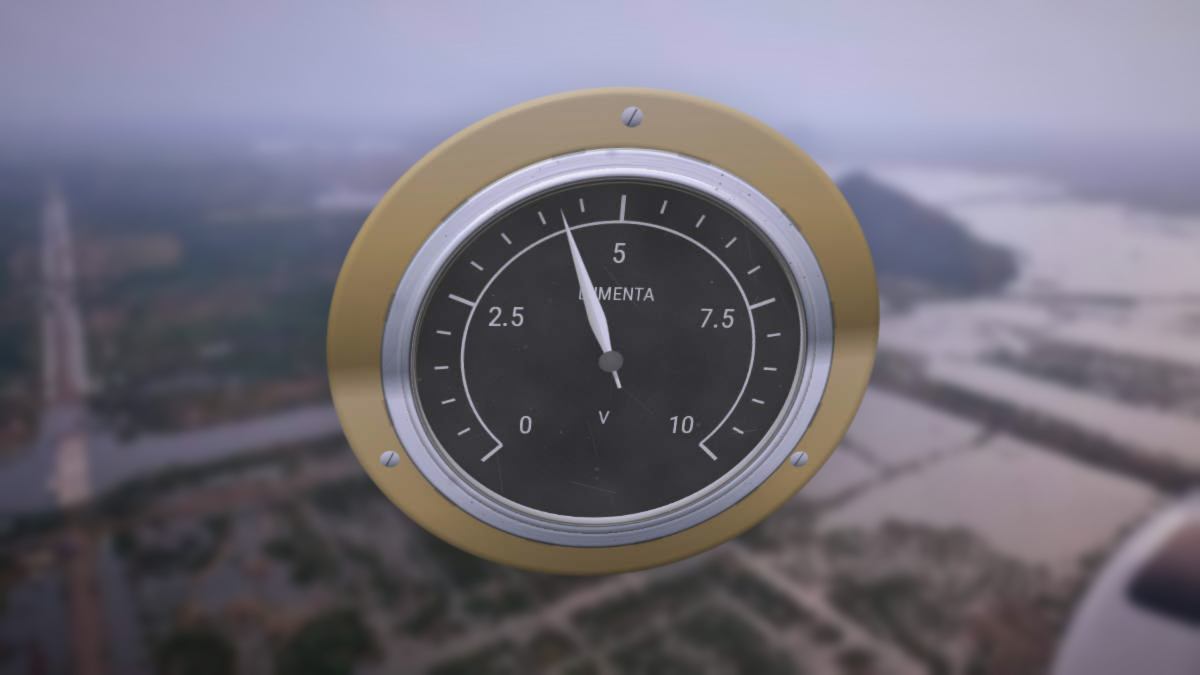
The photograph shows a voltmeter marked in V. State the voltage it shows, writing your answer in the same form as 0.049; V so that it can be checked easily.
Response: 4.25; V
